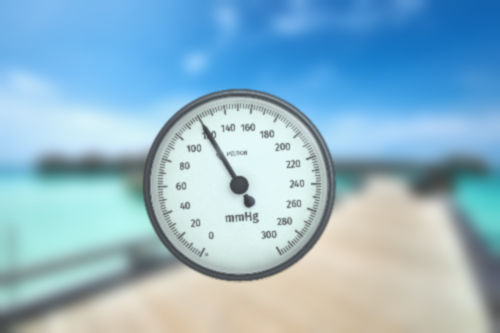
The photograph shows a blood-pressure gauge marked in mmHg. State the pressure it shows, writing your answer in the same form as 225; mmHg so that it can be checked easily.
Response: 120; mmHg
